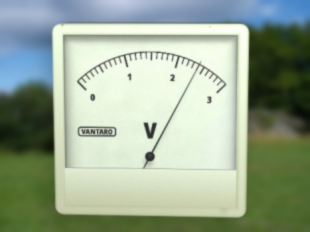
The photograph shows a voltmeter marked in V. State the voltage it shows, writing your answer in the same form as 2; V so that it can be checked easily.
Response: 2.4; V
